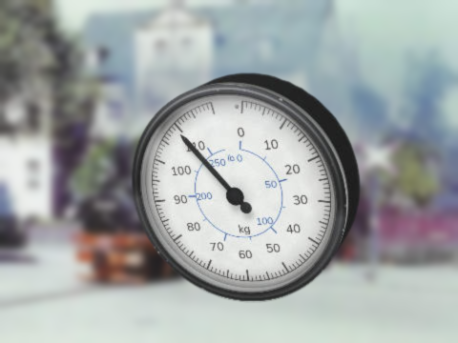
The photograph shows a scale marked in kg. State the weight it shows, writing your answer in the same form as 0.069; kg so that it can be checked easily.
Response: 110; kg
